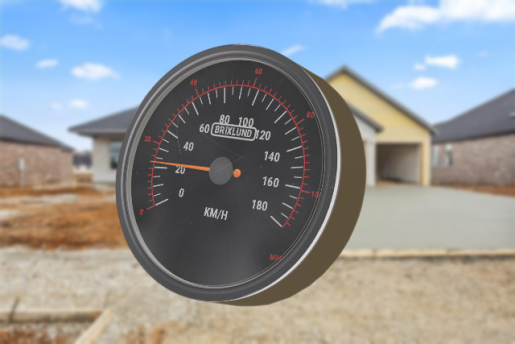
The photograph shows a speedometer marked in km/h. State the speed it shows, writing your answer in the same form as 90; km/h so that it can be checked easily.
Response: 22.5; km/h
